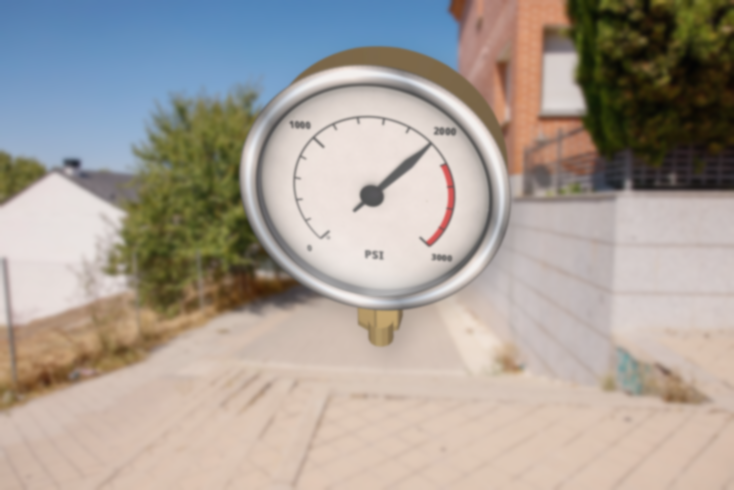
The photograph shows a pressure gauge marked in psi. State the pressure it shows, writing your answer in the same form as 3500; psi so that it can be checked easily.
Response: 2000; psi
